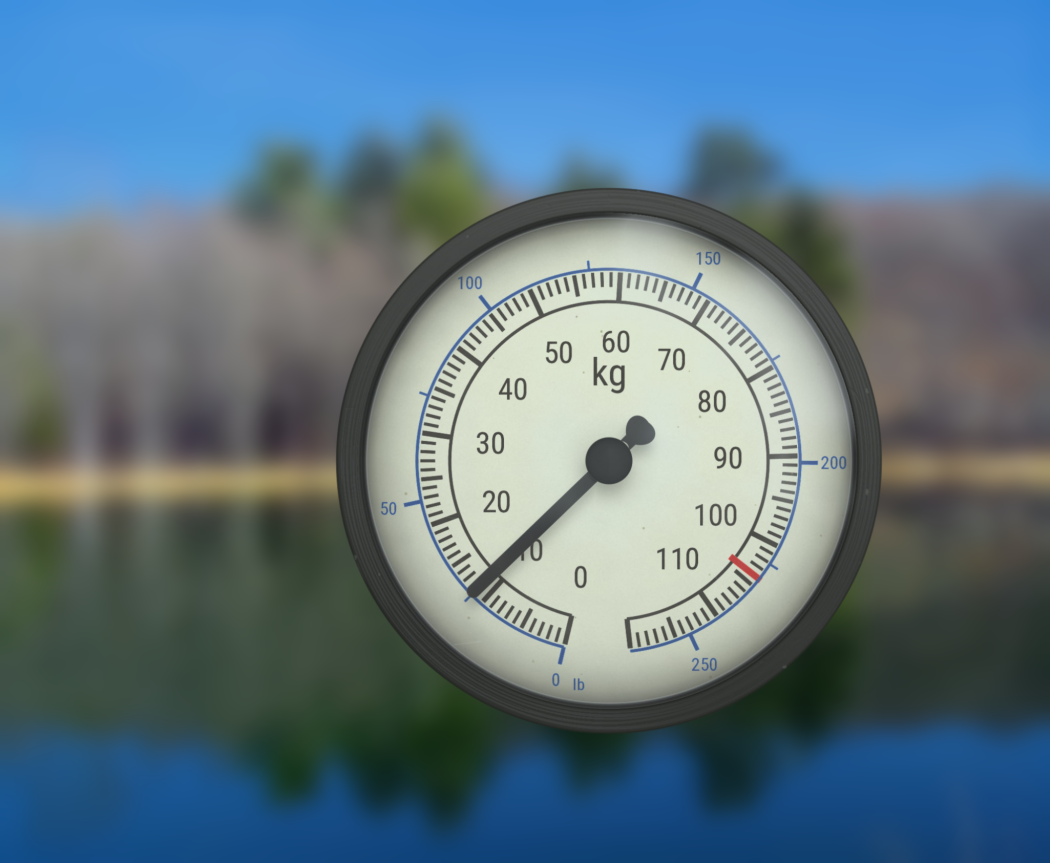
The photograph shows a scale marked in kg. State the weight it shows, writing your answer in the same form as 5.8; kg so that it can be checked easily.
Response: 11.5; kg
